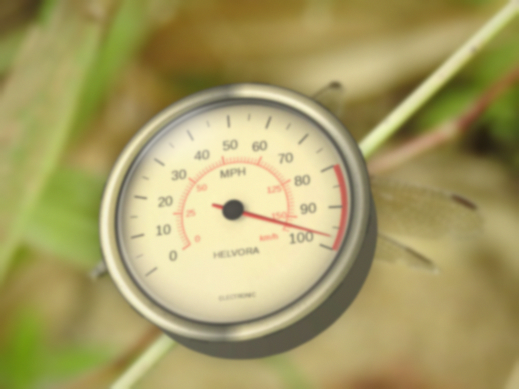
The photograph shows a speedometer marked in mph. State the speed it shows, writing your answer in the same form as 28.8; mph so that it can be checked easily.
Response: 97.5; mph
